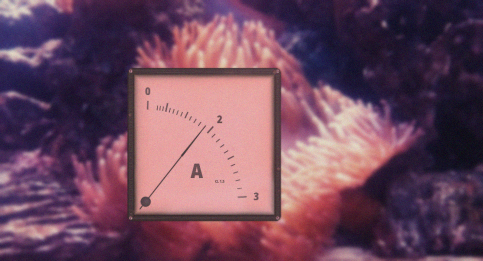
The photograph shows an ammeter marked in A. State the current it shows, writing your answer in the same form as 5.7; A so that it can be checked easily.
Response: 1.9; A
